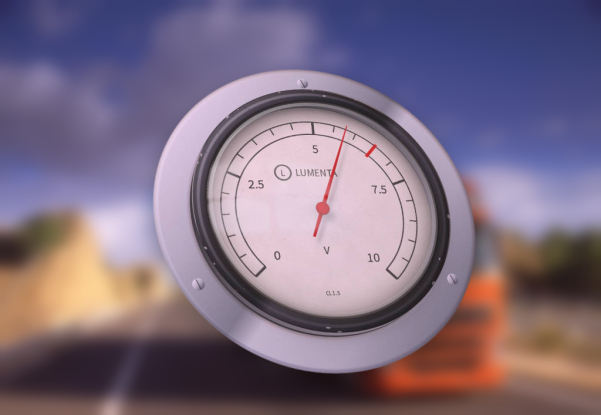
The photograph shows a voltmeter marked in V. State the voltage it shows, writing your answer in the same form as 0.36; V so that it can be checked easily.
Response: 5.75; V
